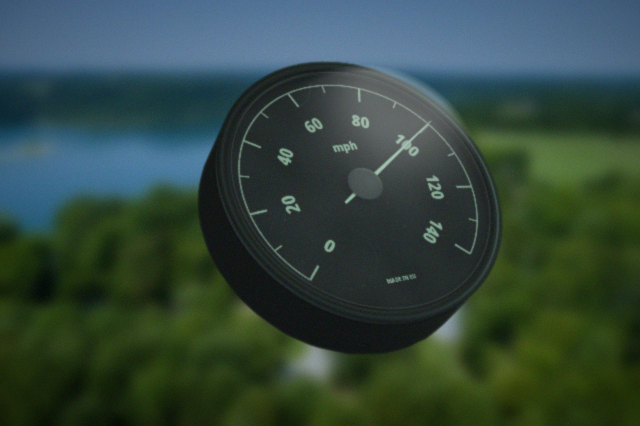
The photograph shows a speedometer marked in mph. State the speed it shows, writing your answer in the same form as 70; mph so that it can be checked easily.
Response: 100; mph
